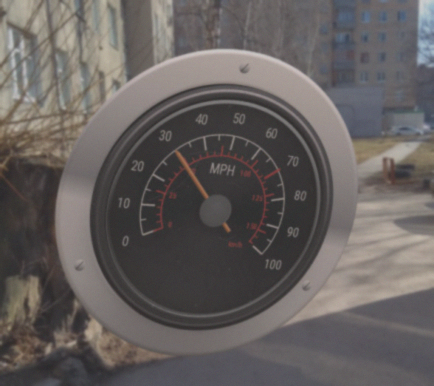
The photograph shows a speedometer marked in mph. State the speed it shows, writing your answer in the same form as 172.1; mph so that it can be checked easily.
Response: 30; mph
